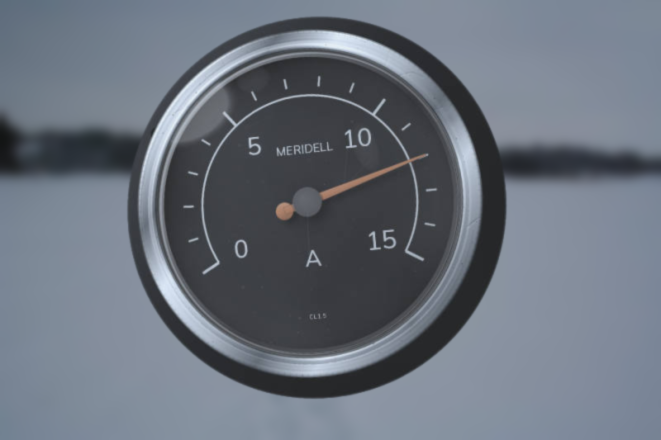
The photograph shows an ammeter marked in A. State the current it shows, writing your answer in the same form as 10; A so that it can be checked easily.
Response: 12; A
